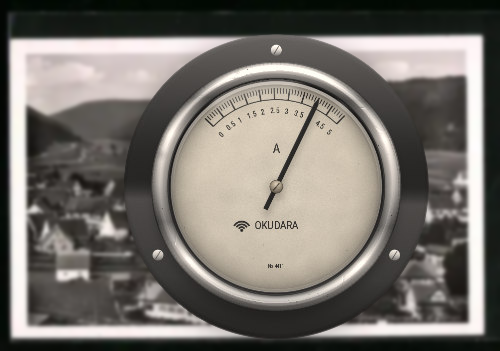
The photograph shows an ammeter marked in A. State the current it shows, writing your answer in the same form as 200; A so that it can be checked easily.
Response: 4; A
